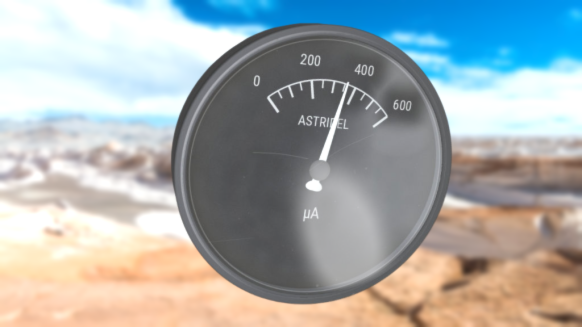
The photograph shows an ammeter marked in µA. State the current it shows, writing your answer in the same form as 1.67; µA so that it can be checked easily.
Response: 350; µA
